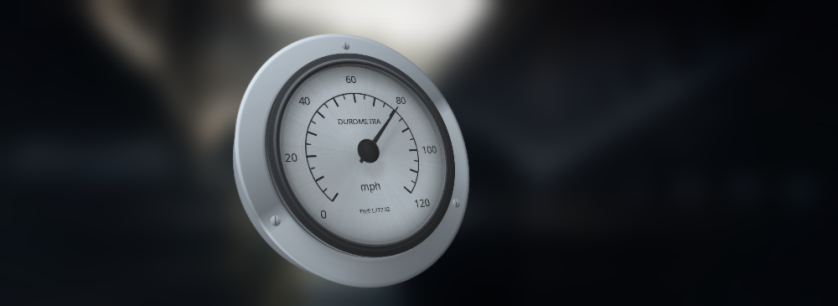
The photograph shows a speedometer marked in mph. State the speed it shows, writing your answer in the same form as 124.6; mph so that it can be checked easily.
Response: 80; mph
